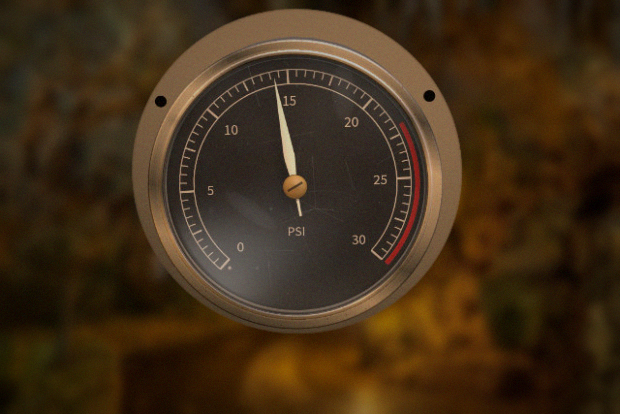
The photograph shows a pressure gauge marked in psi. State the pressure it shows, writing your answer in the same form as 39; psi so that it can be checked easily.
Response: 14.25; psi
